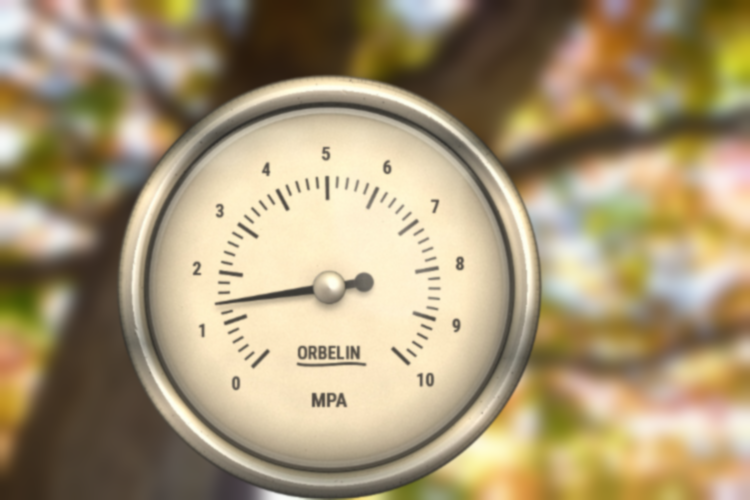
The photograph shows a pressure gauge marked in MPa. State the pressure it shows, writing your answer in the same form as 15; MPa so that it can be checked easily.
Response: 1.4; MPa
